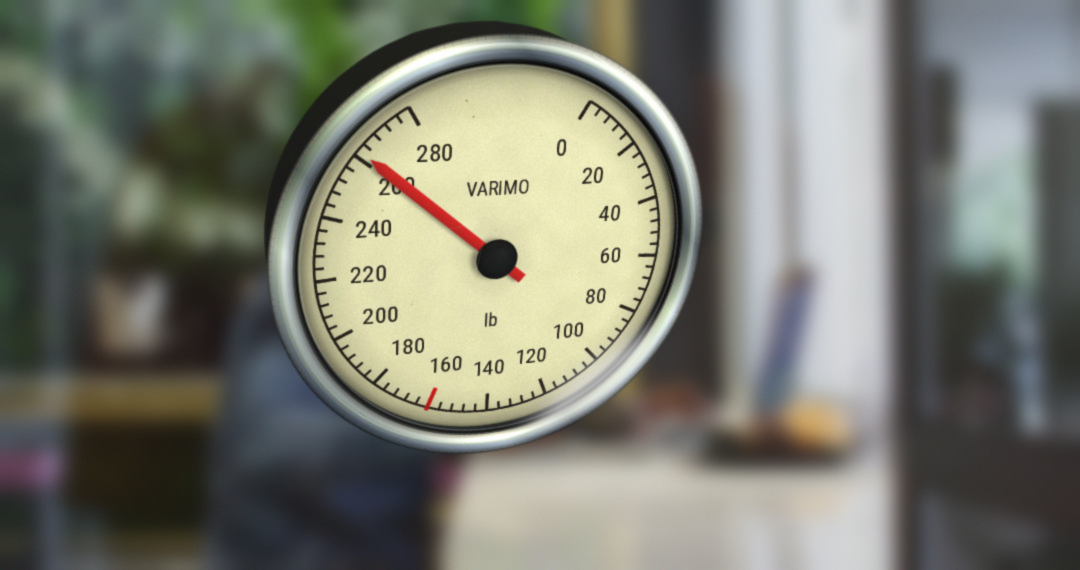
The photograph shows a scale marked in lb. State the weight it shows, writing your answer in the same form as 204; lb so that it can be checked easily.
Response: 262; lb
